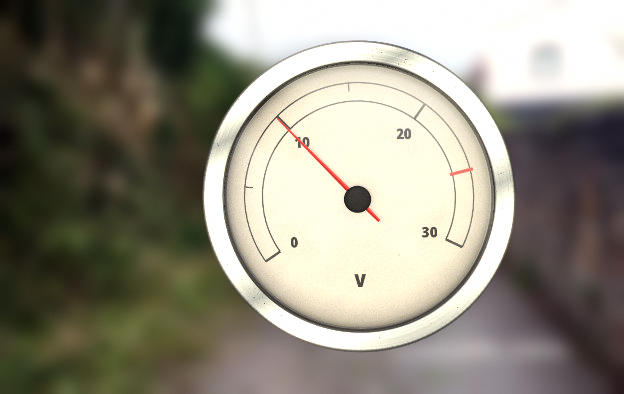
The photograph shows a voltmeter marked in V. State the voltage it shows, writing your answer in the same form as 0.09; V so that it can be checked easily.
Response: 10; V
